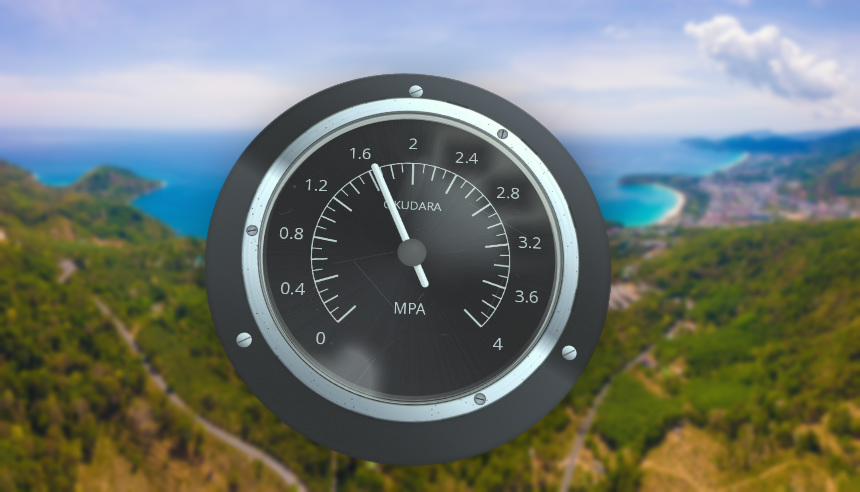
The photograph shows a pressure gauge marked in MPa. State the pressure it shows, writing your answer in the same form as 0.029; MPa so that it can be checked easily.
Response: 1.65; MPa
